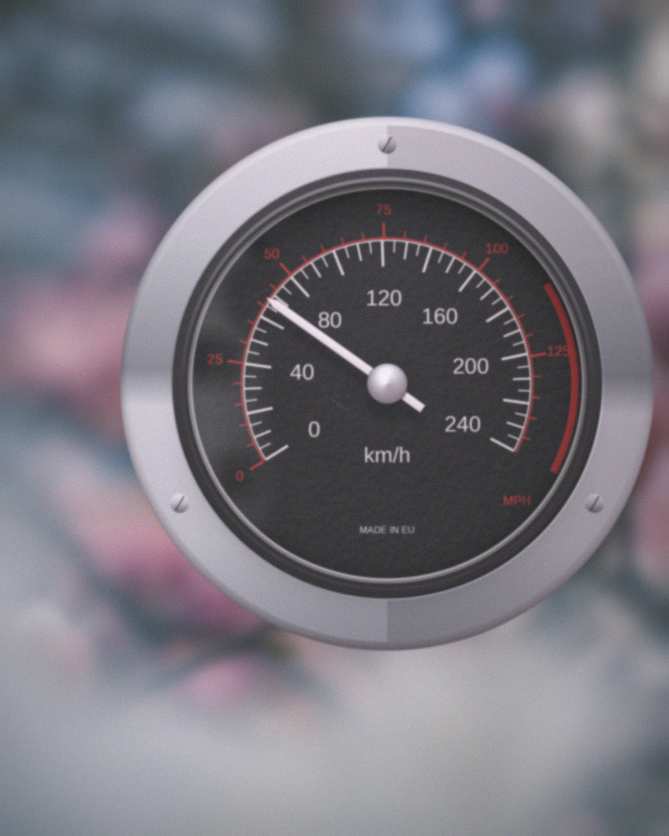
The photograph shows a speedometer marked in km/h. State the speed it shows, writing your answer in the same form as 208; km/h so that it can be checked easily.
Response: 67.5; km/h
